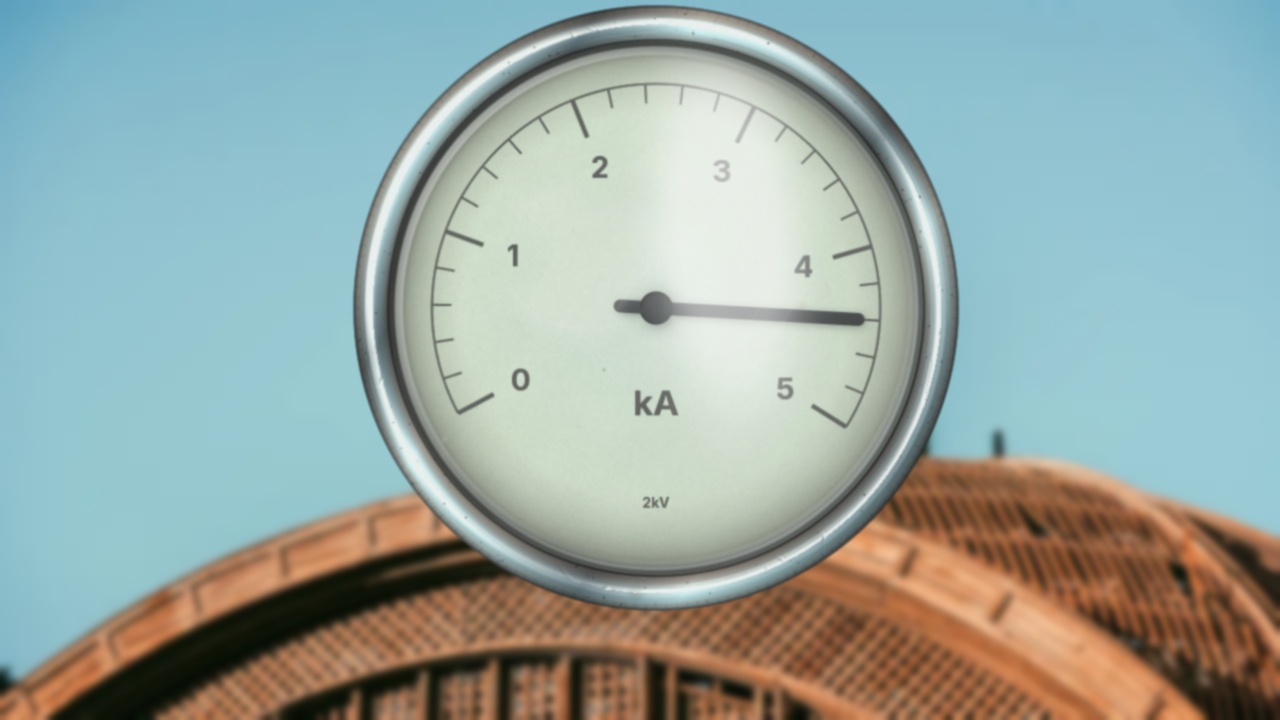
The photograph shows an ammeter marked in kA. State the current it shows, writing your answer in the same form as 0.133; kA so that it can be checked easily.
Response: 4.4; kA
